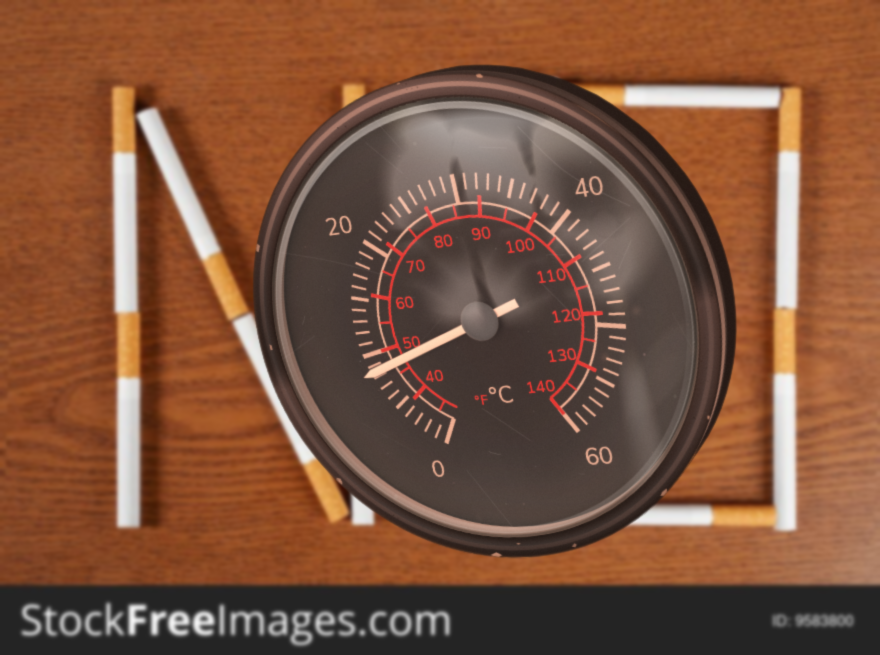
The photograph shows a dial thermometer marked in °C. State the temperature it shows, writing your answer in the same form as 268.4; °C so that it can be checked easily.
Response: 8.5; °C
